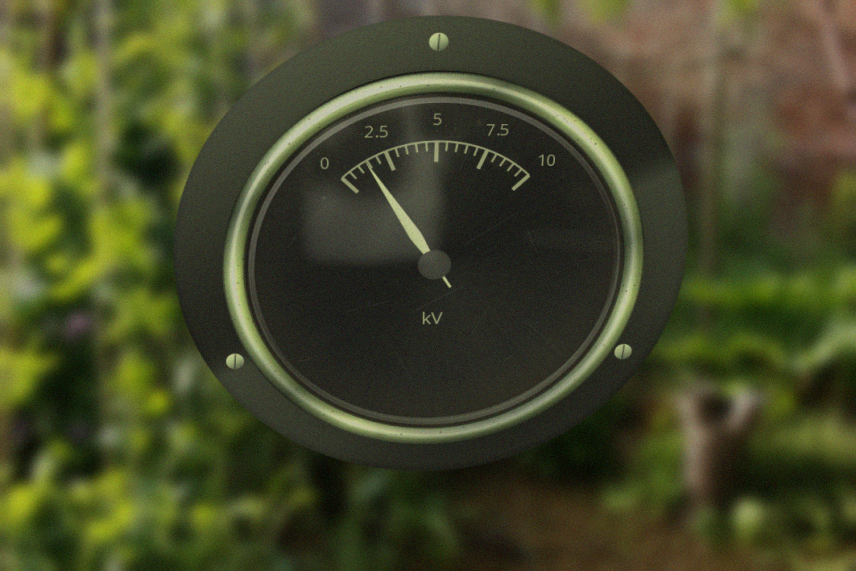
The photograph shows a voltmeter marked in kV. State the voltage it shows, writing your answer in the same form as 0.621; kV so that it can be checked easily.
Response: 1.5; kV
